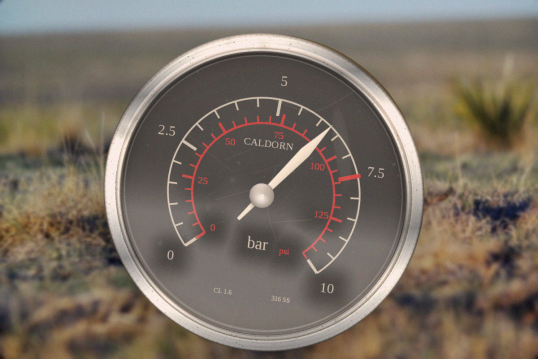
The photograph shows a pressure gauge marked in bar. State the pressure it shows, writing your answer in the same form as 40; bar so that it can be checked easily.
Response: 6.25; bar
